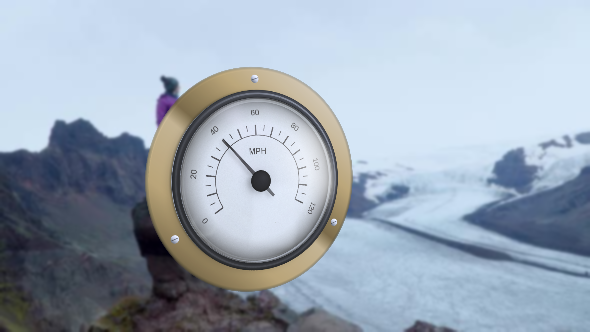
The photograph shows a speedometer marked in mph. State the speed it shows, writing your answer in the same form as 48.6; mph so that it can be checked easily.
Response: 40; mph
